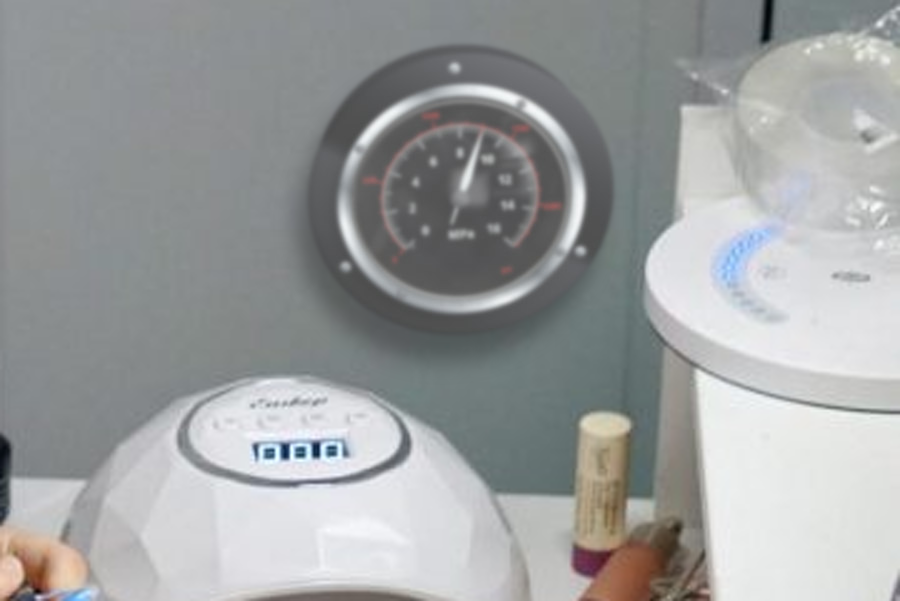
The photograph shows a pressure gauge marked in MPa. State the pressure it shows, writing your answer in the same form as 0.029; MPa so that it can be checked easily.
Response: 9; MPa
